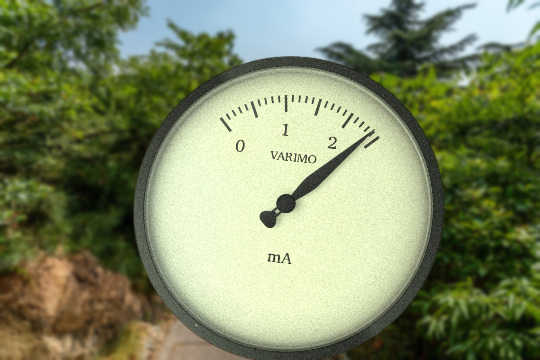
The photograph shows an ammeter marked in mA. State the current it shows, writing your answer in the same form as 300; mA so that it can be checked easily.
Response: 2.4; mA
